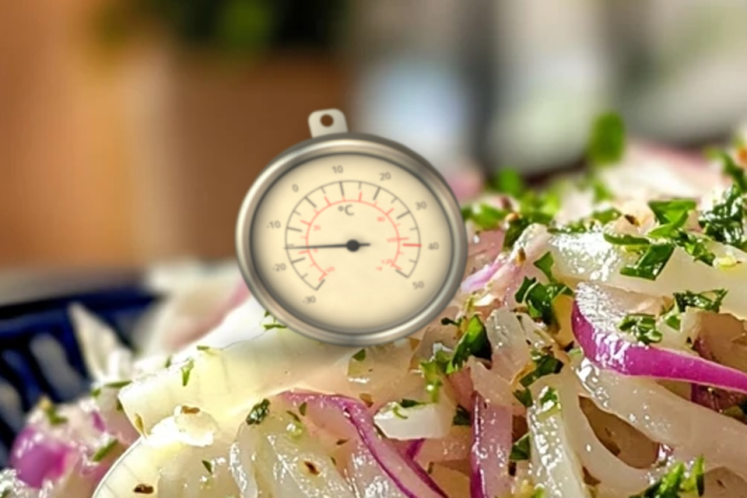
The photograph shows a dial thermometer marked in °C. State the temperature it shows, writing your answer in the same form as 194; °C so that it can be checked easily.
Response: -15; °C
